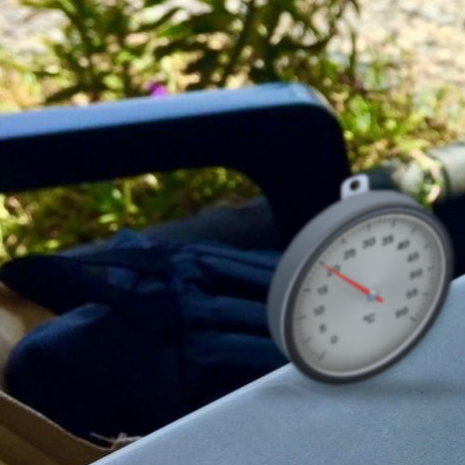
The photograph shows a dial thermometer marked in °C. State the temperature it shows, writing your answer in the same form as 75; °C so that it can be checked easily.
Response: 20; °C
